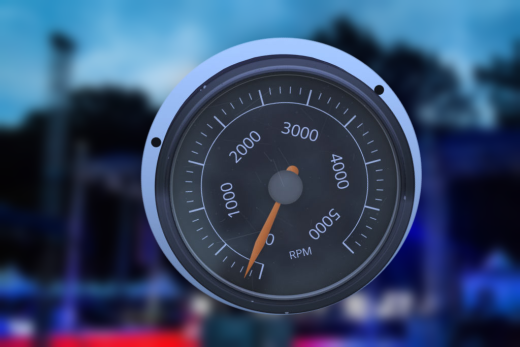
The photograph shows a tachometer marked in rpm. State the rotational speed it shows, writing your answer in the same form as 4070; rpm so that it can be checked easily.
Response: 150; rpm
